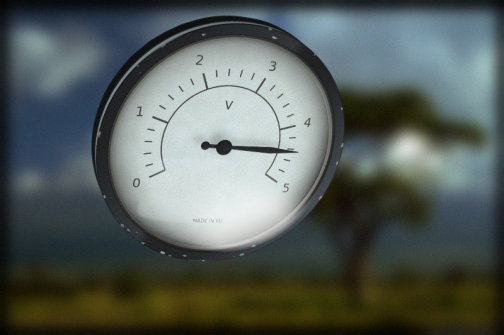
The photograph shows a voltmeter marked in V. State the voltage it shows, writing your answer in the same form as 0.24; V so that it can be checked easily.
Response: 4.4; V
